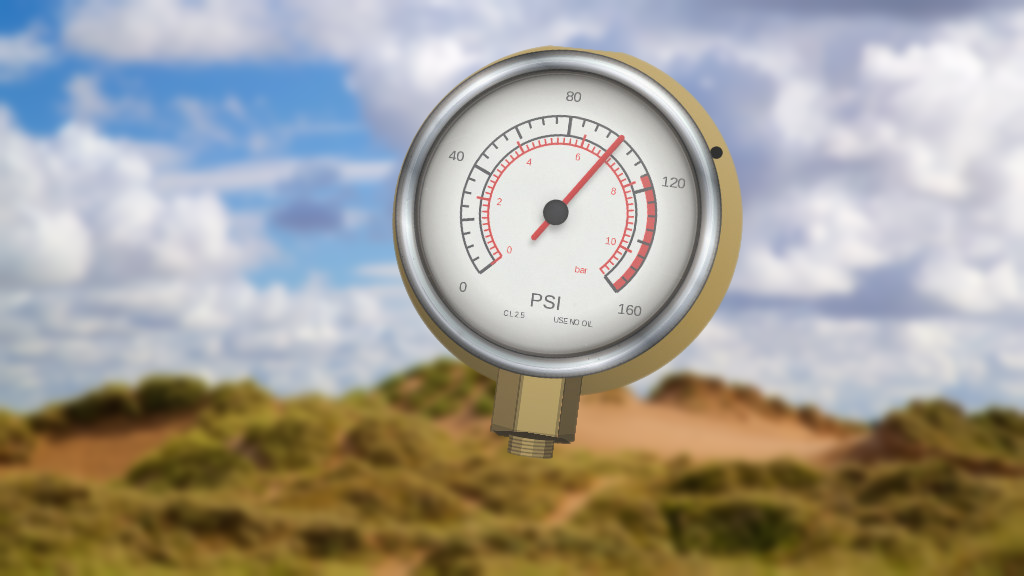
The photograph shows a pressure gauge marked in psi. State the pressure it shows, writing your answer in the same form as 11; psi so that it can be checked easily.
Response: 100; psi
